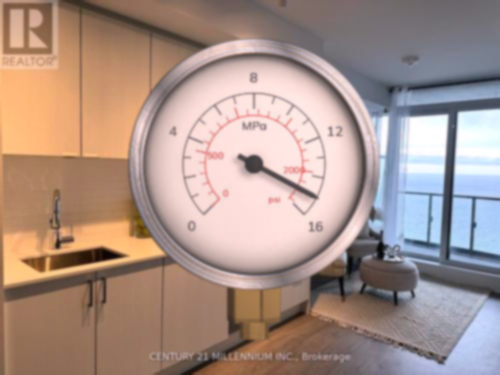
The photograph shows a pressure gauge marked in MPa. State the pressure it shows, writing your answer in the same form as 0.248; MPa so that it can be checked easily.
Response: 15; MPa
